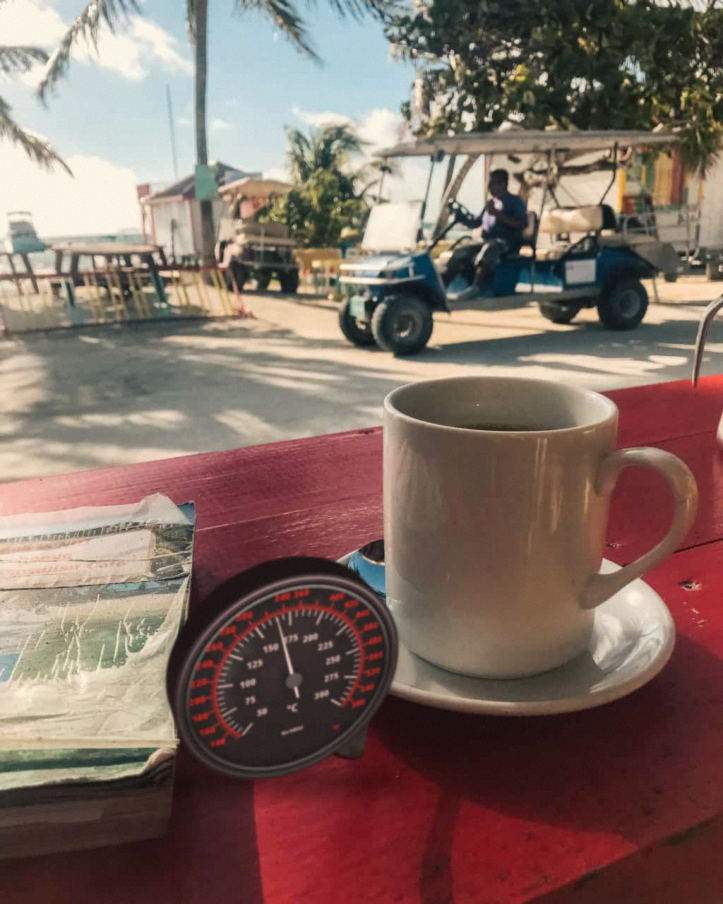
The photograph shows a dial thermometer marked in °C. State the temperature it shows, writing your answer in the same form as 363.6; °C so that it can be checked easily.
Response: 165; °C
